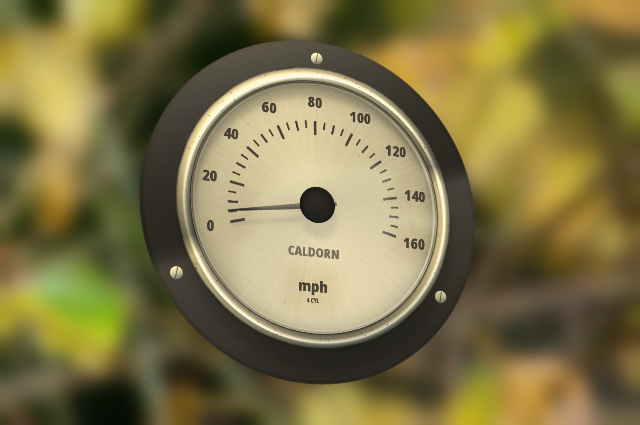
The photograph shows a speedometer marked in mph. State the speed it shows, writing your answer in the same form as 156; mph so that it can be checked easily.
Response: 5; mph
